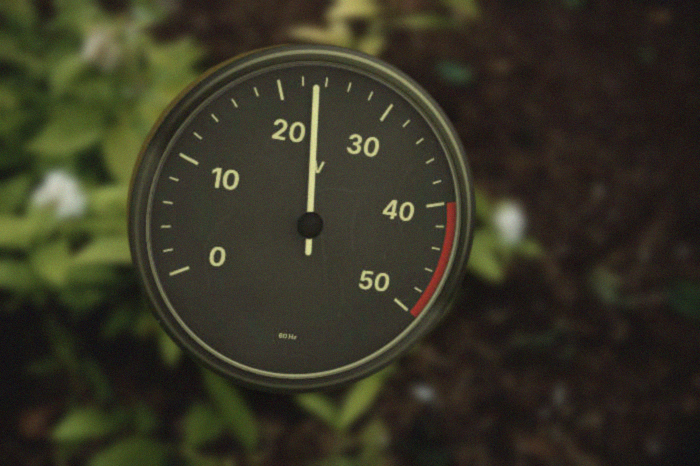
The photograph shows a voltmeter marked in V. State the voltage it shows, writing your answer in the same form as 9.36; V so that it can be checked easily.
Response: 23; V
